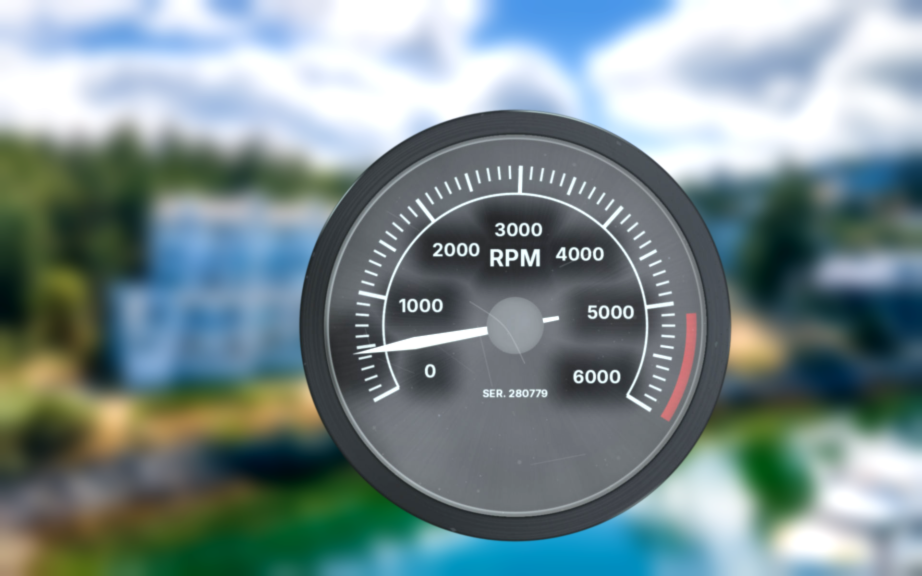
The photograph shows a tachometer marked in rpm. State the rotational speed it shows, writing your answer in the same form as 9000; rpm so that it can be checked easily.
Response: 450; rpm
